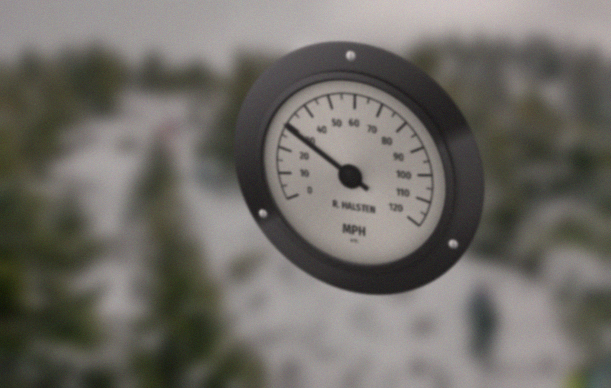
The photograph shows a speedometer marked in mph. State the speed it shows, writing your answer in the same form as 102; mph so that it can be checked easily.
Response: 30; mph
